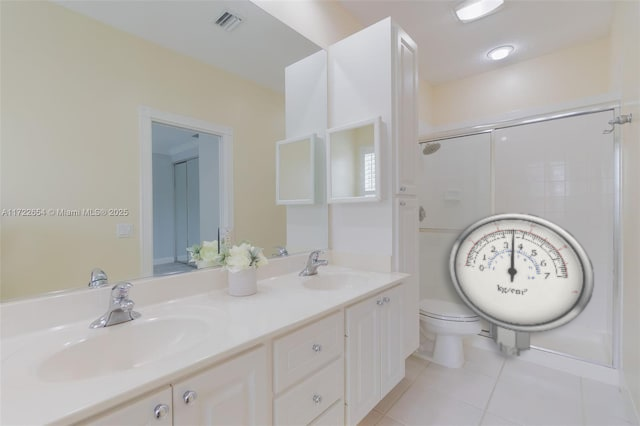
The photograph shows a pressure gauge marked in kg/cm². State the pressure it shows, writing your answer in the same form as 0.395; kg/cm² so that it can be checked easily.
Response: 3.5; kg/cm²
